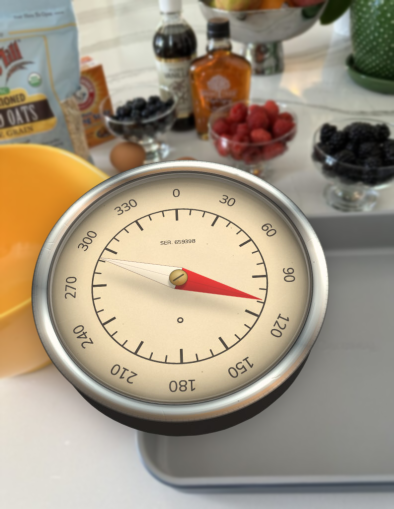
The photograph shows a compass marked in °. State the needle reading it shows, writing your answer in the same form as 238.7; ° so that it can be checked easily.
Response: 110; °
